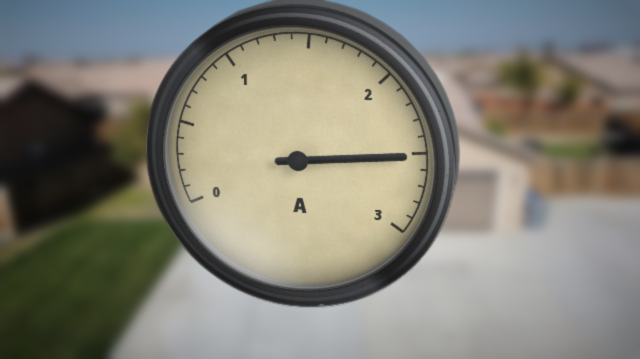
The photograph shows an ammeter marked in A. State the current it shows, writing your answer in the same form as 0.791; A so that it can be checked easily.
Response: 2.5; A
